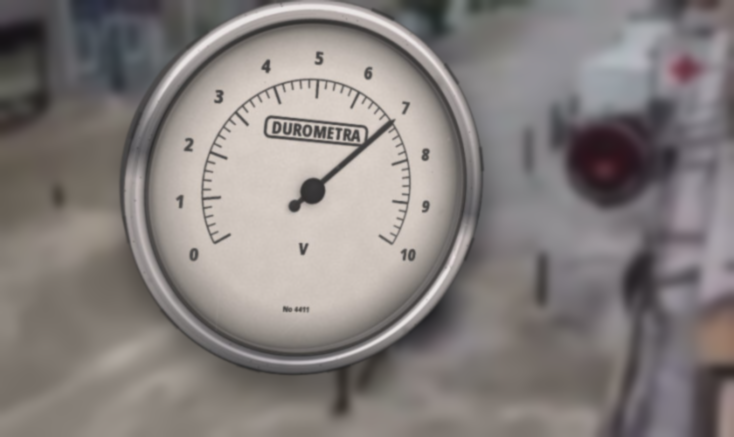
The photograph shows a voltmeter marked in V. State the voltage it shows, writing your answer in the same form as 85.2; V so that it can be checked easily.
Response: 7; V
